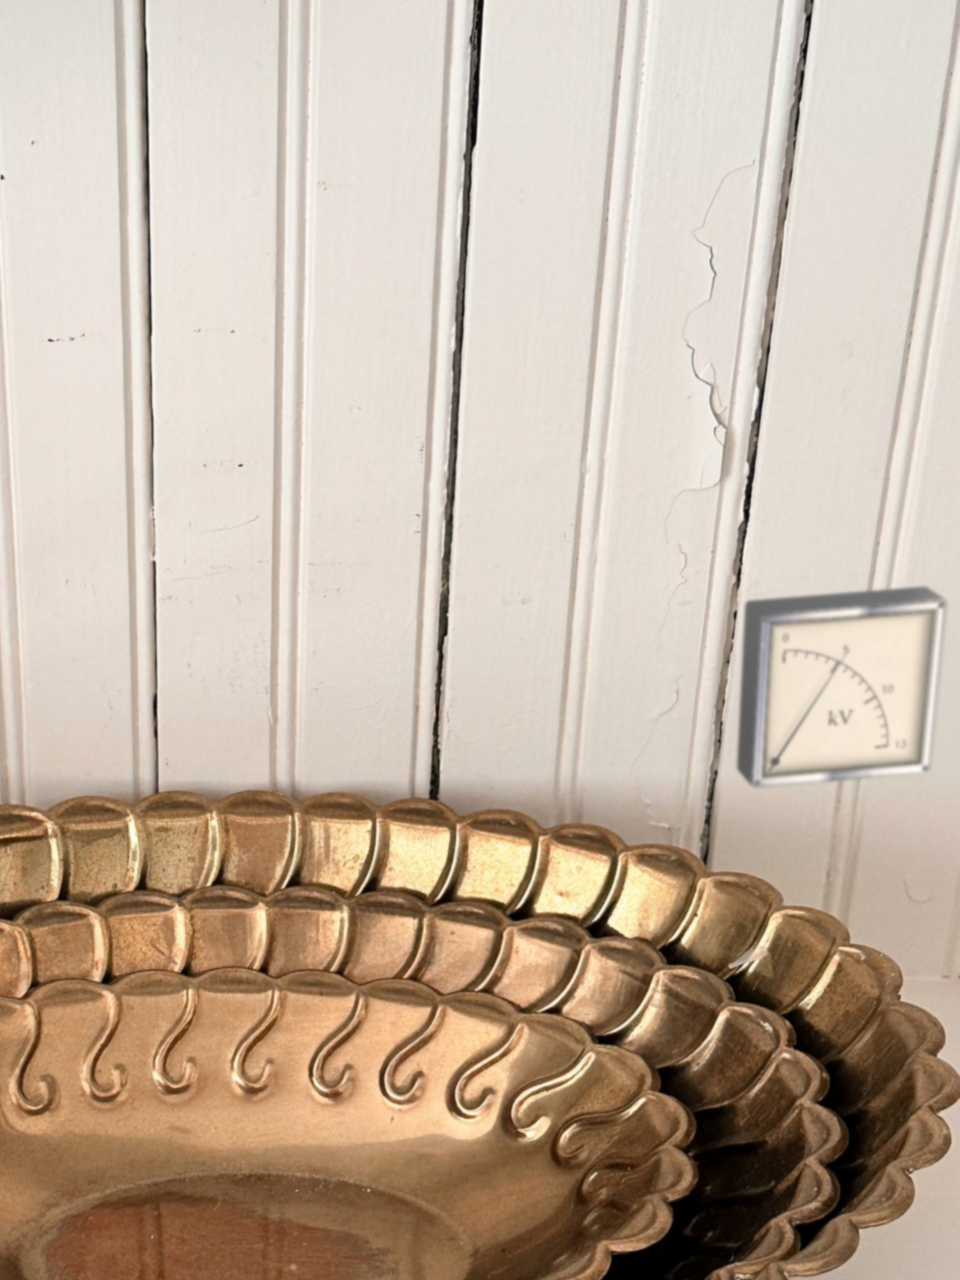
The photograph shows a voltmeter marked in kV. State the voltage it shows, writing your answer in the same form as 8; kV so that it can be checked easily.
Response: 5; kV
